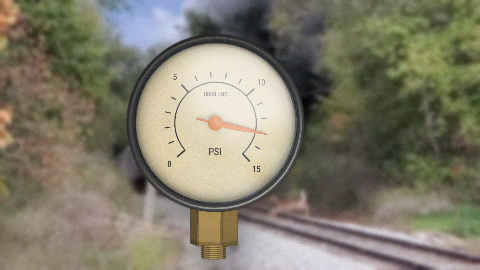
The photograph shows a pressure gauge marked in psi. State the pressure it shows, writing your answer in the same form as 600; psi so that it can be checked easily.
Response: 13; psi
